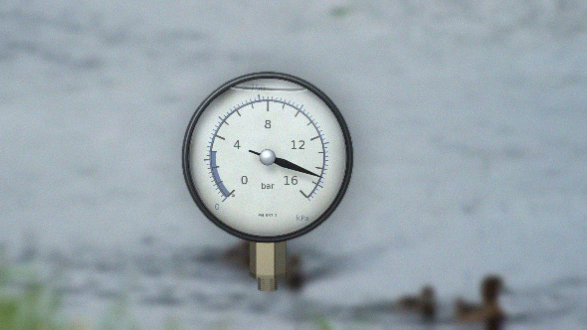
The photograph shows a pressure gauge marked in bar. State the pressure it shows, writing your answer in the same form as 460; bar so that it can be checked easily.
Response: 14.5; bar
